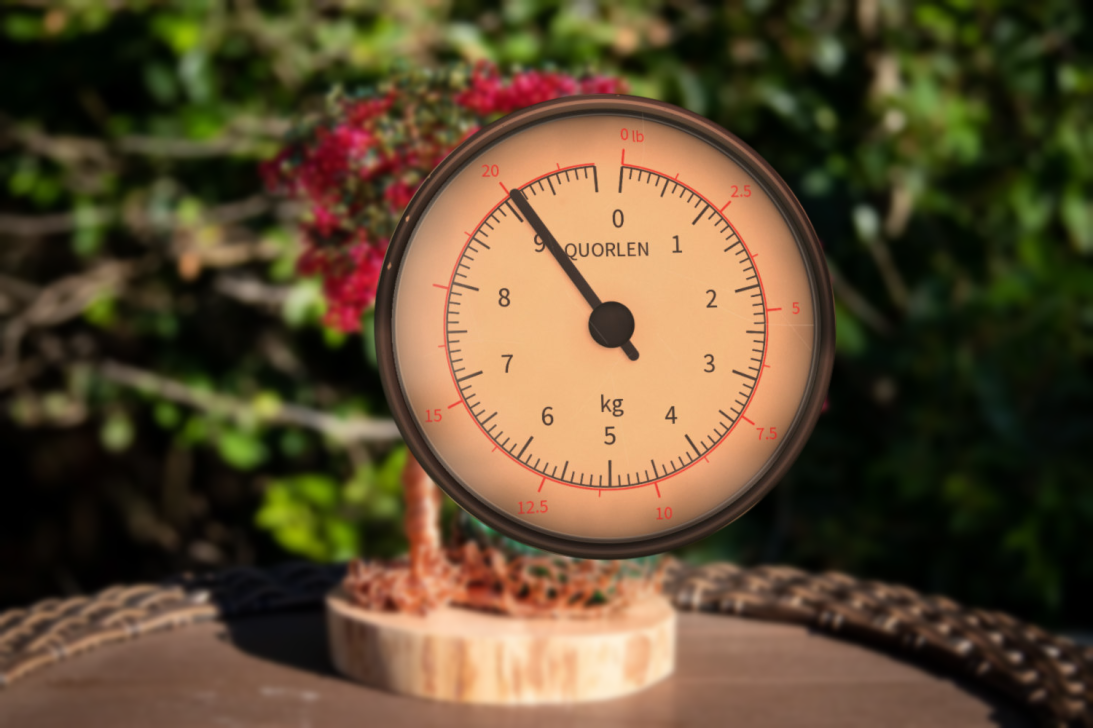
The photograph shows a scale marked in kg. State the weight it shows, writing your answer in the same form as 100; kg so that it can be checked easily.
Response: 9.1; kg
